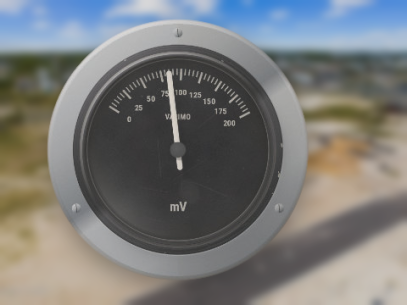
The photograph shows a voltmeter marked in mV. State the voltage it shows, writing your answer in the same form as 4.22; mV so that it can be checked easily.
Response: 85; mV
